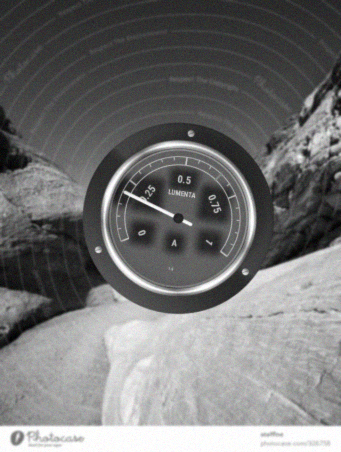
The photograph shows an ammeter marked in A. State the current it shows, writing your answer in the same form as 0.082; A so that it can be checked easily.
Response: 0.2; A
